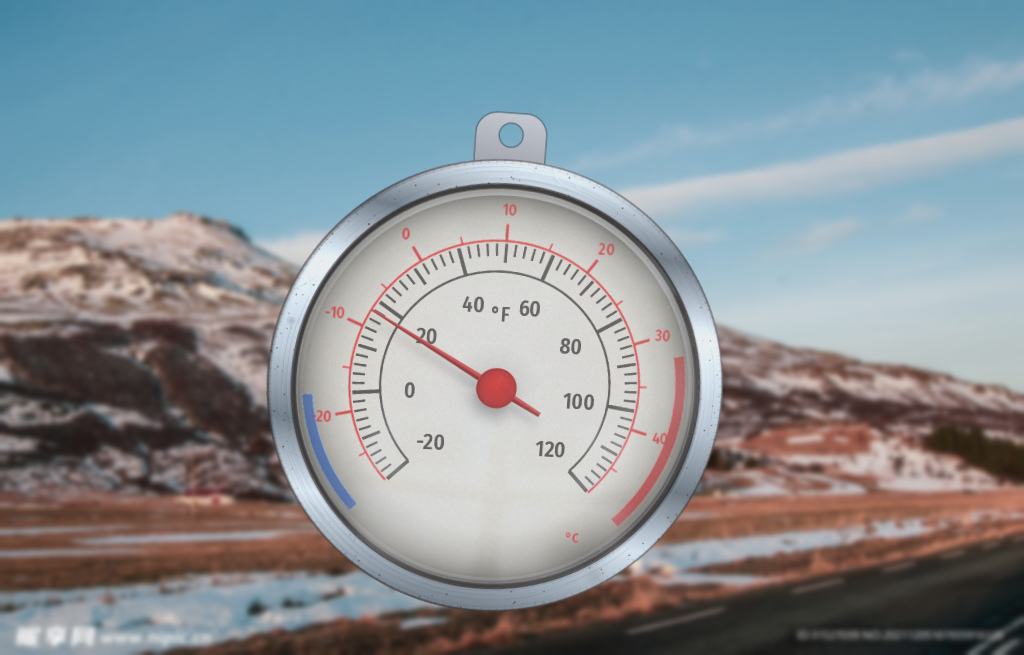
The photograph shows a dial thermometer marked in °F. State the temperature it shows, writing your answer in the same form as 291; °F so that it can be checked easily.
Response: 18; °F
